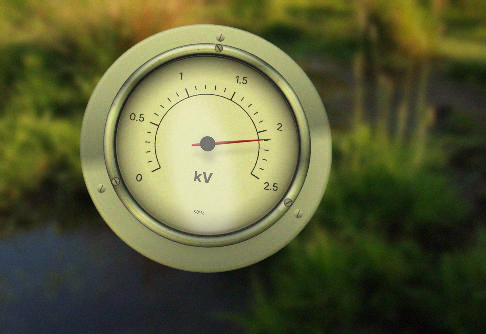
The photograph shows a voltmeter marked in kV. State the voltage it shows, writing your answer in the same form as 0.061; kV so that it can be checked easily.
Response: 2.1; kV
